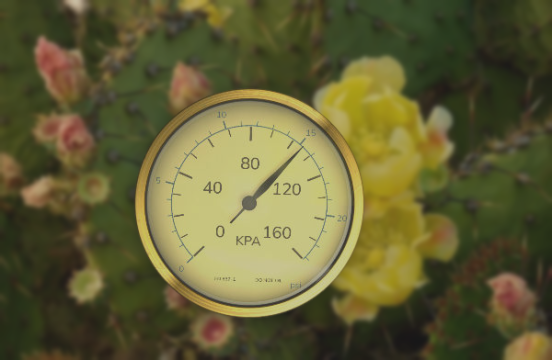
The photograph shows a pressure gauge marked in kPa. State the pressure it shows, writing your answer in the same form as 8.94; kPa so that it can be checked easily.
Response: 105; kPa
